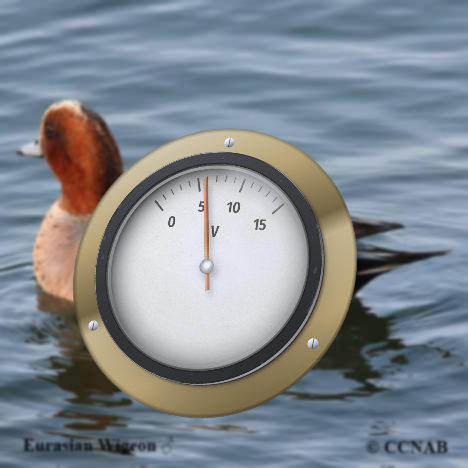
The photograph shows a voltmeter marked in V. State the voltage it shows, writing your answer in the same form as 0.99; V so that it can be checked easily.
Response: 6; V
